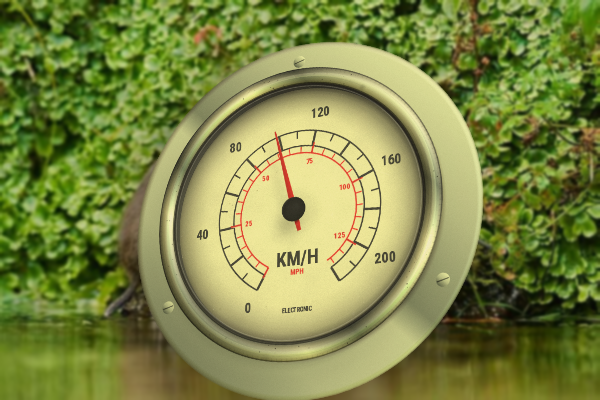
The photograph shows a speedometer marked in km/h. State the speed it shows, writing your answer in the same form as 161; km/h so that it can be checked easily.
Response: 100; km/h
